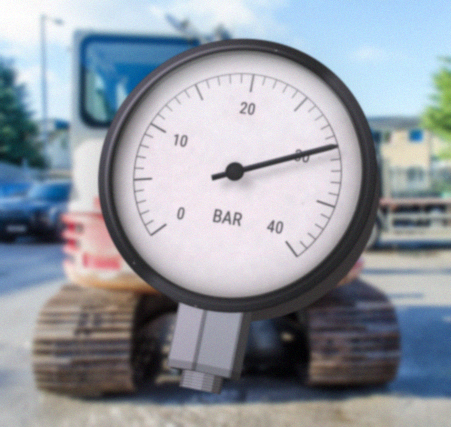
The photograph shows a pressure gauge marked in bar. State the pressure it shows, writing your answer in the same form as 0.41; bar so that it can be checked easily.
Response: 30; bar
